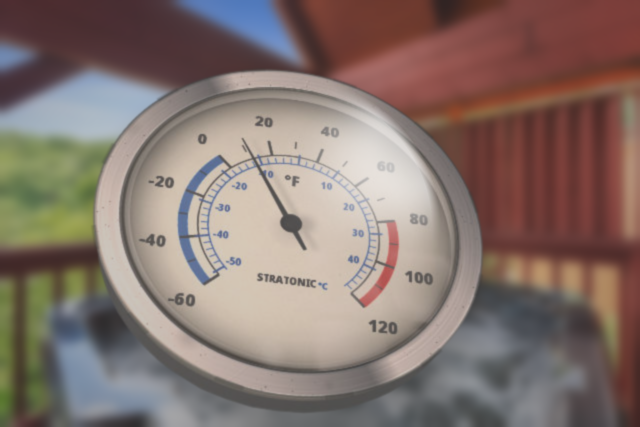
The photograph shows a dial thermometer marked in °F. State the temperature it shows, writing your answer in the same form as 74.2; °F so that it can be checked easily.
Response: 10; °F
